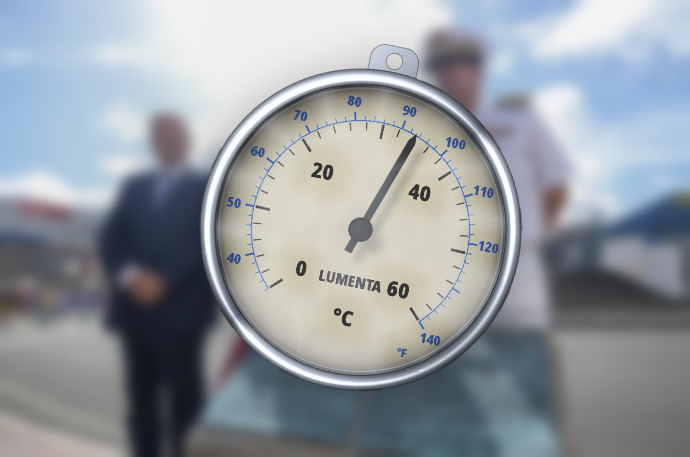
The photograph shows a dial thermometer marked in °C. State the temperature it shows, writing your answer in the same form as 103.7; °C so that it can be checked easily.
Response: 34; °C
